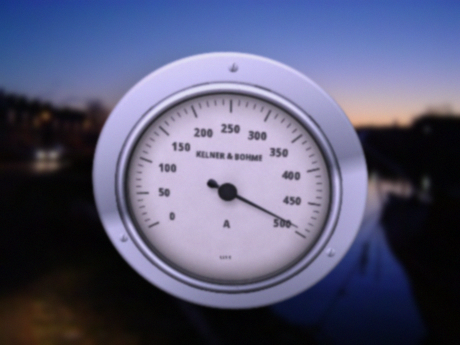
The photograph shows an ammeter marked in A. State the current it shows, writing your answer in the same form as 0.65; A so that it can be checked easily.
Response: 490; A
